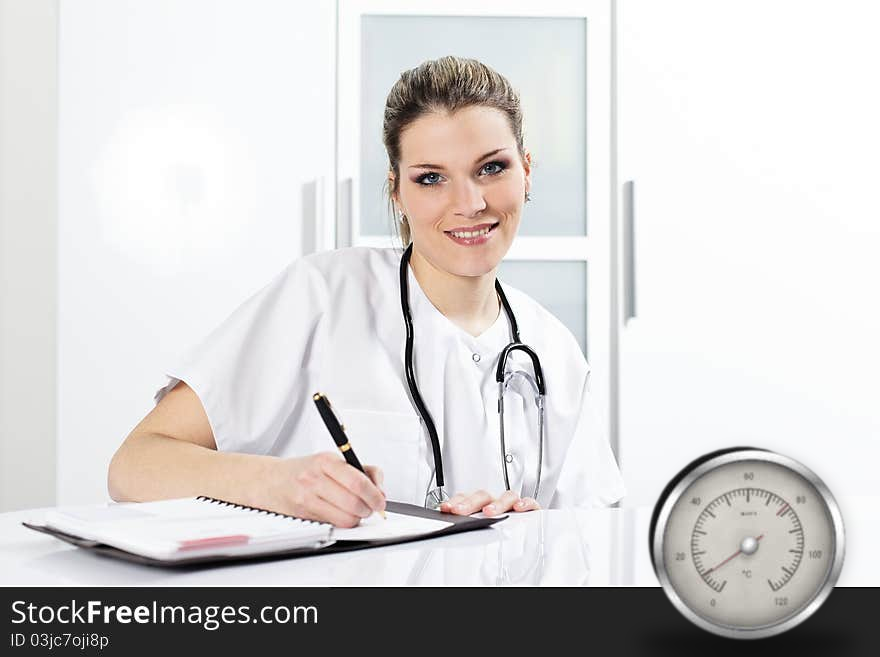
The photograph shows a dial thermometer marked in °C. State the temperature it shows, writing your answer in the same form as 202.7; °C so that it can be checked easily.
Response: 10; °C
